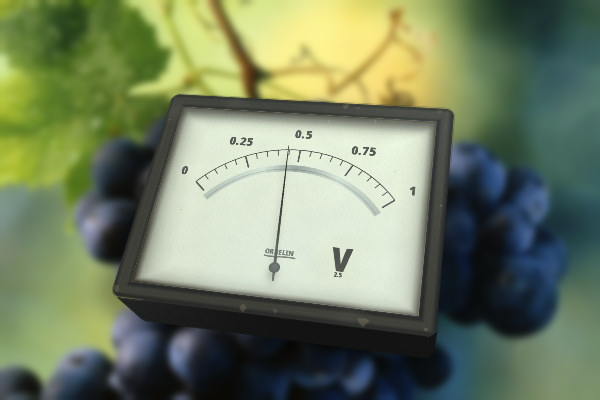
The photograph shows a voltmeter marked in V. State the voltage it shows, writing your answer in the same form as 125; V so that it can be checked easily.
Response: 0.45; V
